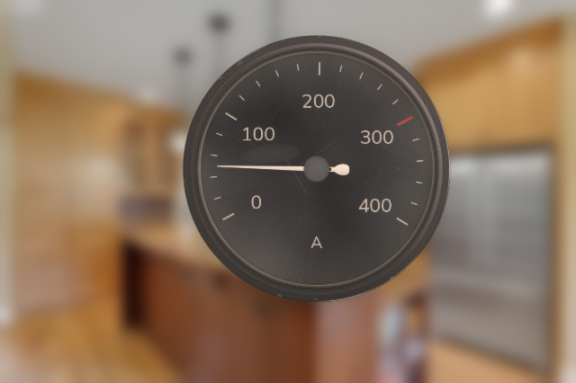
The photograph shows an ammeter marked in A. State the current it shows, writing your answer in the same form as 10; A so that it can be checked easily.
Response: 50; A
